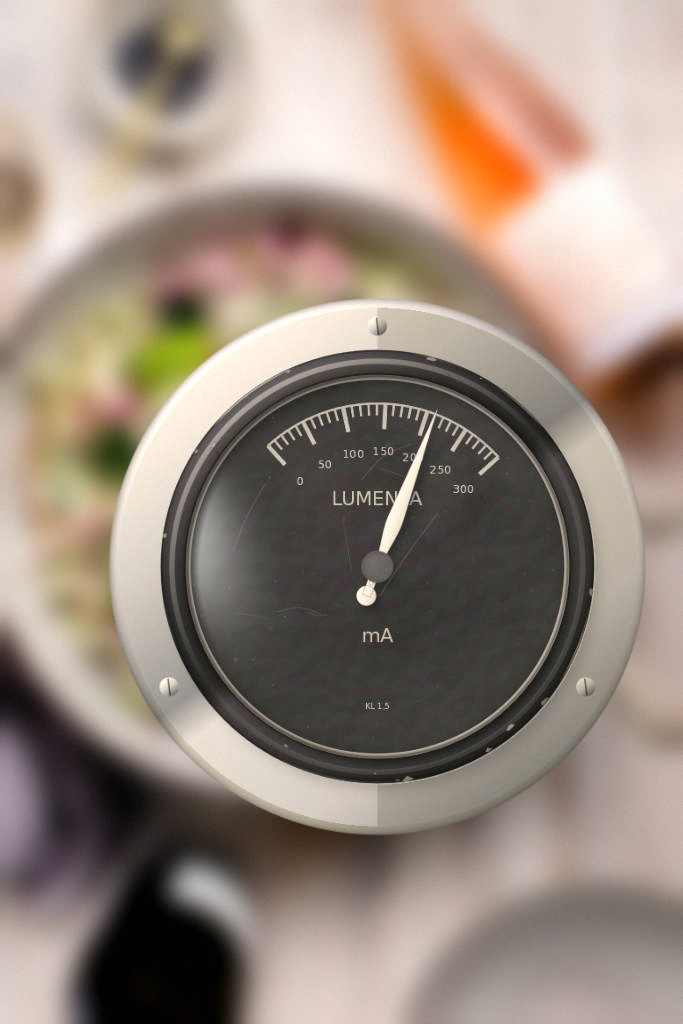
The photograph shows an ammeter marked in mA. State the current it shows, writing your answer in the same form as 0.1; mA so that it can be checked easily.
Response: 210; mA
